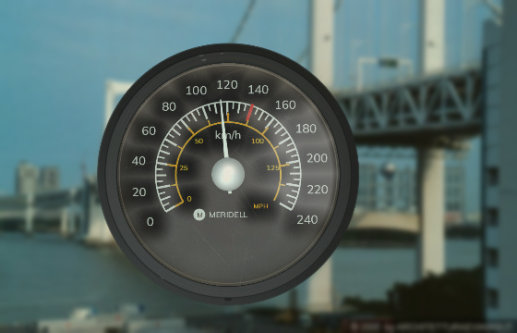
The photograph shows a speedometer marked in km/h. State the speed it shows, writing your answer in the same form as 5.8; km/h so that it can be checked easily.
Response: 115; km/h
